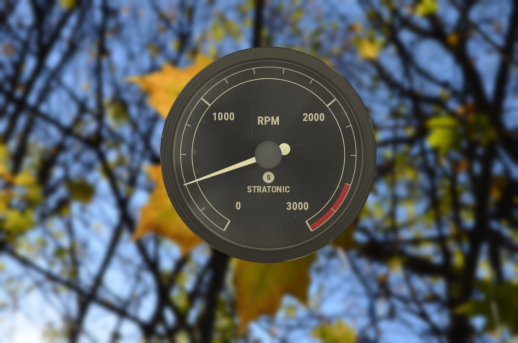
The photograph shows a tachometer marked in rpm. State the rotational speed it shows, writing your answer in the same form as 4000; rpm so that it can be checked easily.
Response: 400; rpm
